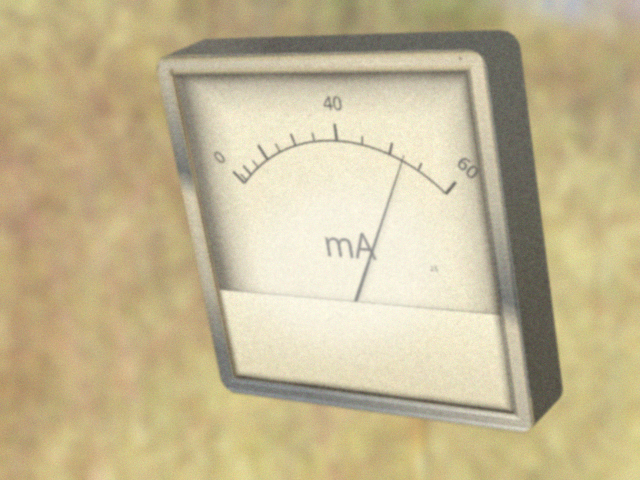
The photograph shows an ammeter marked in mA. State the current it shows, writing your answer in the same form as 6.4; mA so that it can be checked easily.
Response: 52.5; mA
